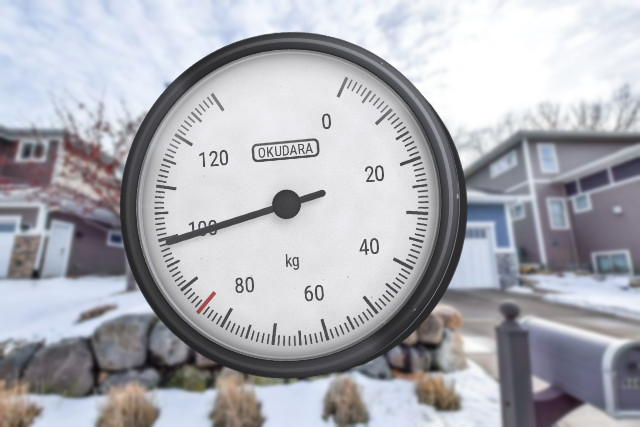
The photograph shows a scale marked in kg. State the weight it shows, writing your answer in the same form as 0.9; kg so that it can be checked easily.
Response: 99; kg
